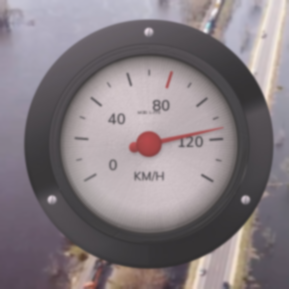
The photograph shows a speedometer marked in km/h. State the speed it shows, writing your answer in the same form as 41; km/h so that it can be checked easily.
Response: 115; km/h
